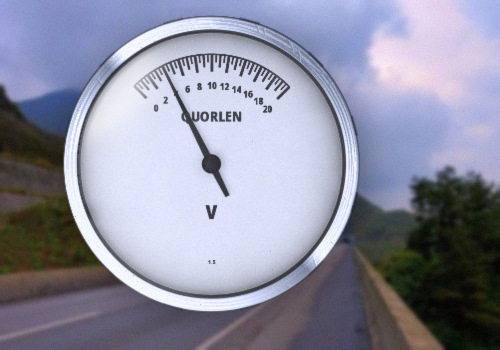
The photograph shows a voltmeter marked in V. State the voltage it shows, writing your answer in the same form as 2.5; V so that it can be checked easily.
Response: 4; V
